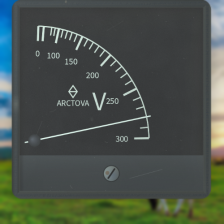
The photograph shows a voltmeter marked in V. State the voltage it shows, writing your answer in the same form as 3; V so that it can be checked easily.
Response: 280; V
